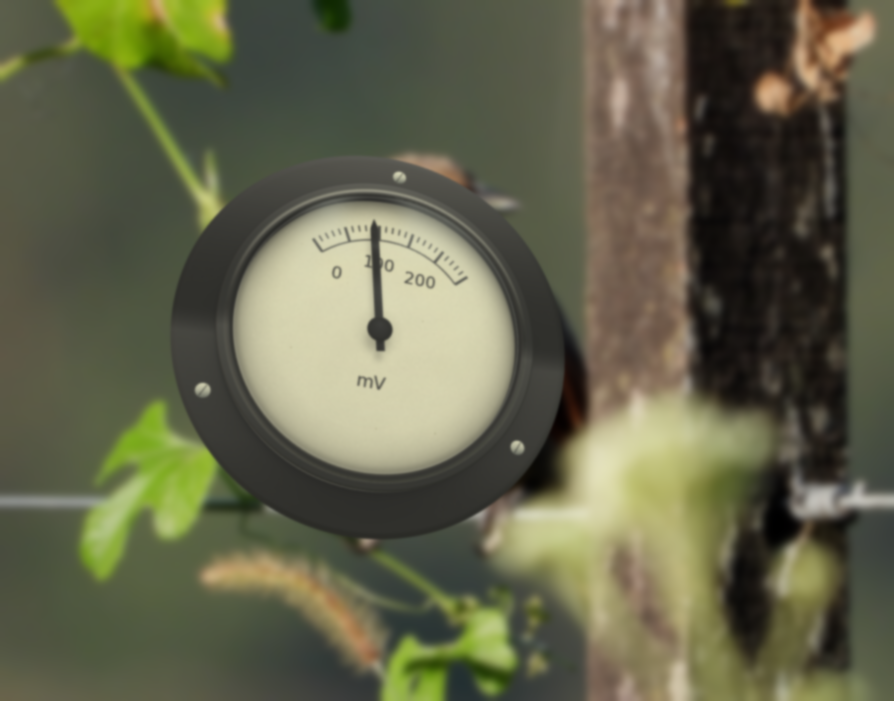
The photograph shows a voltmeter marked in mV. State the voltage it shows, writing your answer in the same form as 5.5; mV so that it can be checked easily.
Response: 90; mV
